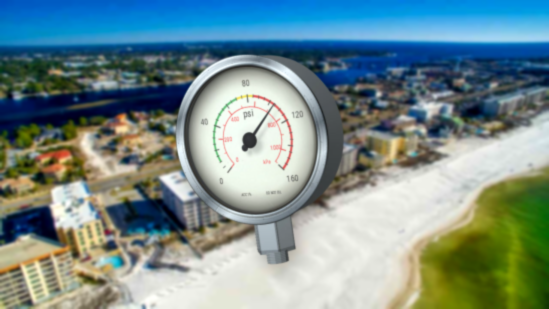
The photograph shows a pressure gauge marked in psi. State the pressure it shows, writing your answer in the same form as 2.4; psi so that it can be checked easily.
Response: 105; psi
